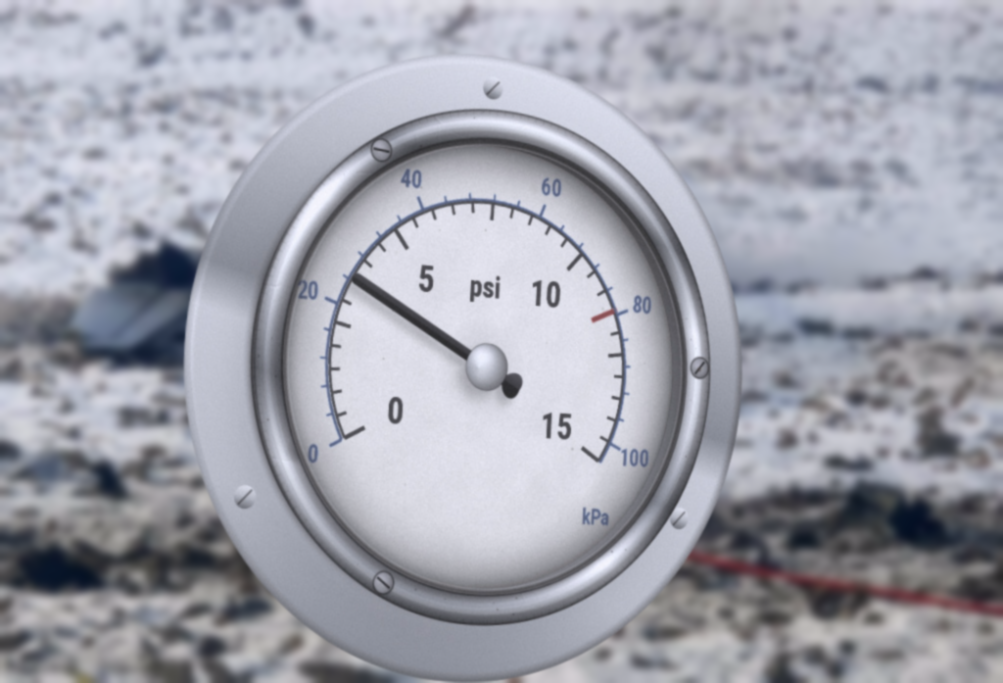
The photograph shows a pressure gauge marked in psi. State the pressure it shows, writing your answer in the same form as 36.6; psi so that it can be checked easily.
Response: 3.5; psi
